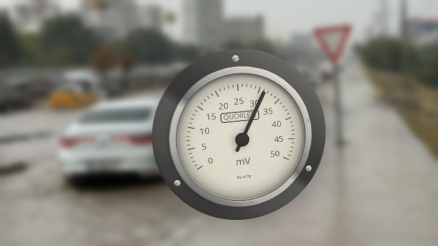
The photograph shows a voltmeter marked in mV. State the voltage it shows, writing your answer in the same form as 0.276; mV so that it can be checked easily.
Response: 31; mV
